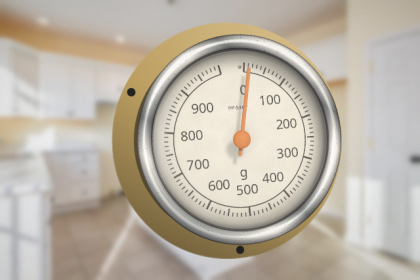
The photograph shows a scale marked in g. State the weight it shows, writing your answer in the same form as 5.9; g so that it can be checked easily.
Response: 10; g
